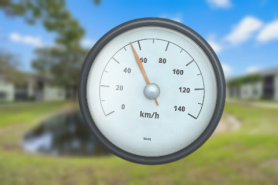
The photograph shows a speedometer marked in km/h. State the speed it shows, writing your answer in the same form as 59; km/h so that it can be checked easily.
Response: 55; km/h
